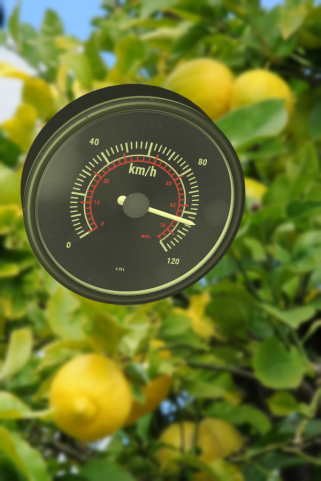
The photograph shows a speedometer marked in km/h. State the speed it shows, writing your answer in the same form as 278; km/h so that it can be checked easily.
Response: 104; km/h
